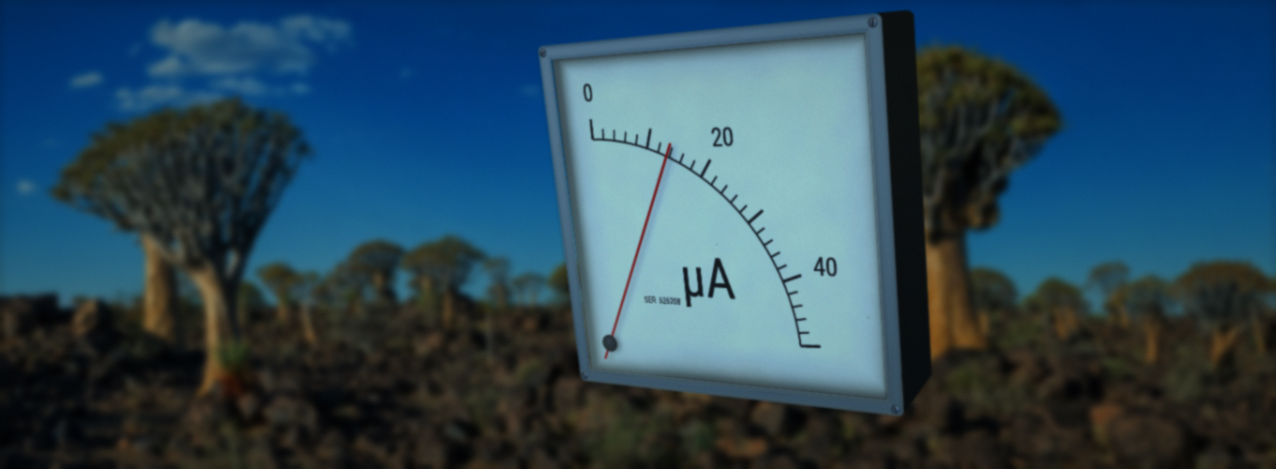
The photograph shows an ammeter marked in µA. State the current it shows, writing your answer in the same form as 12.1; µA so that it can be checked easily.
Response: 14; µA
